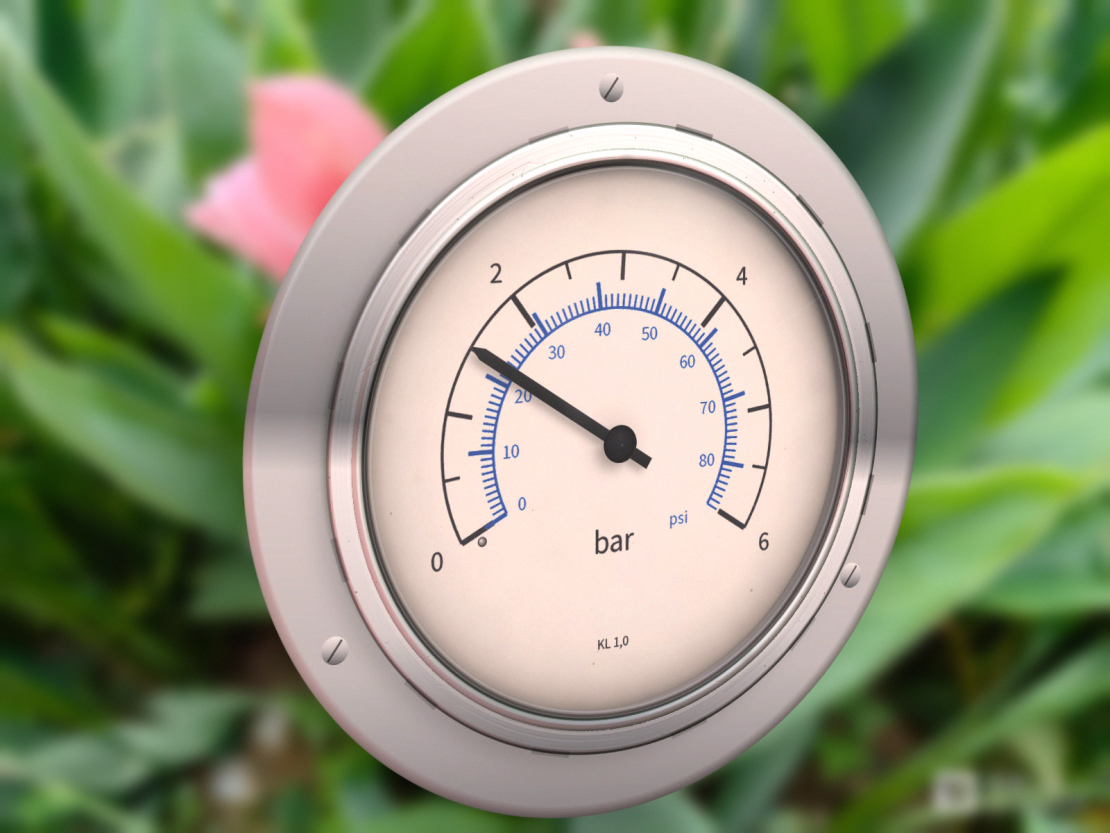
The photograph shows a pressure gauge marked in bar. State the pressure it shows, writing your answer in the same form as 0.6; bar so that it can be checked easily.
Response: 1.5; bar
